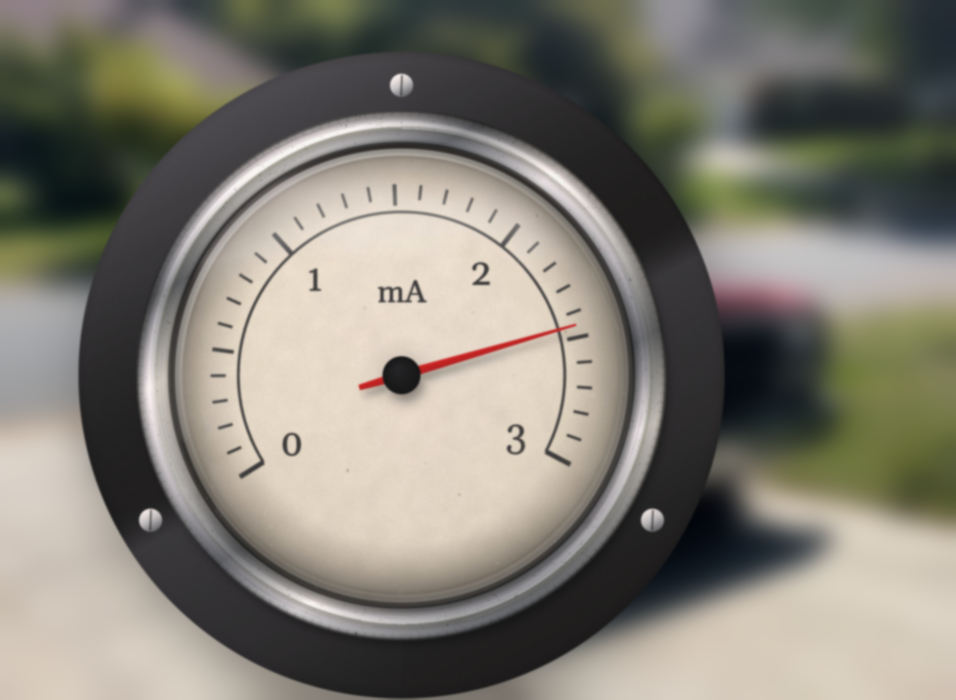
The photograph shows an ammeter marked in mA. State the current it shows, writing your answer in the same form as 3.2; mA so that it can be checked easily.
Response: 2.45; mA
